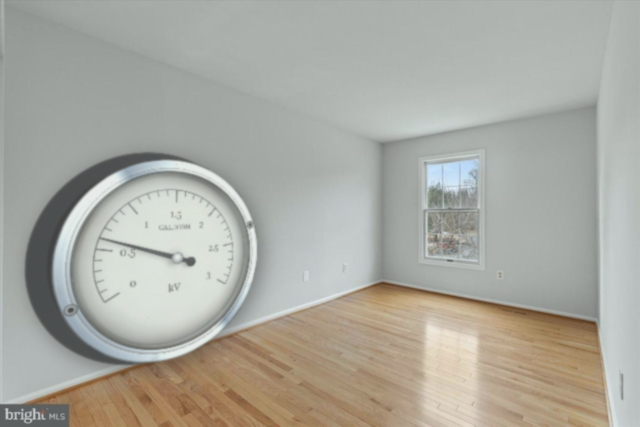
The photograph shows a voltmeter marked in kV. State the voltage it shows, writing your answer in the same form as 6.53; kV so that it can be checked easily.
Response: 0.6; kV
